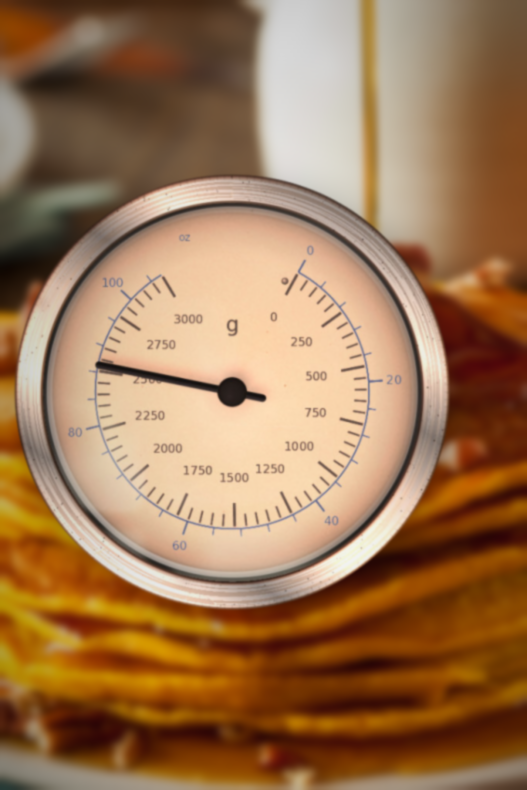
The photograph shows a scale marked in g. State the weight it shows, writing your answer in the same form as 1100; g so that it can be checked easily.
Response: 2525; g
